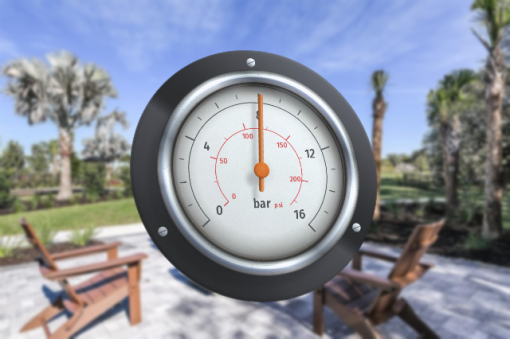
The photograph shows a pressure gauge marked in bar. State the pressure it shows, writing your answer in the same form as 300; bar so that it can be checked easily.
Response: 8; bar
